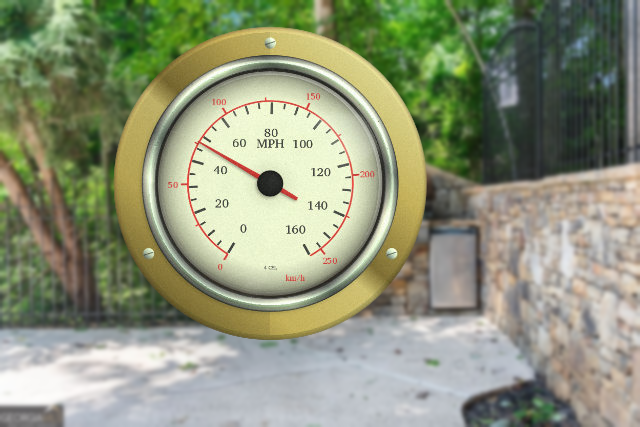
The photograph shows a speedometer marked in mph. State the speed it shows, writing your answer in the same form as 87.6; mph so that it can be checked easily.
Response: 47.5; mph
